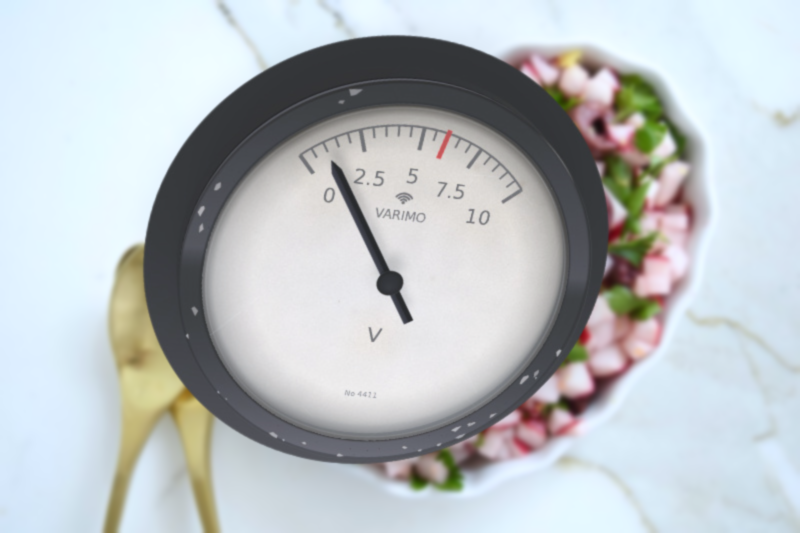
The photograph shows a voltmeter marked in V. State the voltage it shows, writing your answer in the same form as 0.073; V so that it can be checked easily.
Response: 1; V
